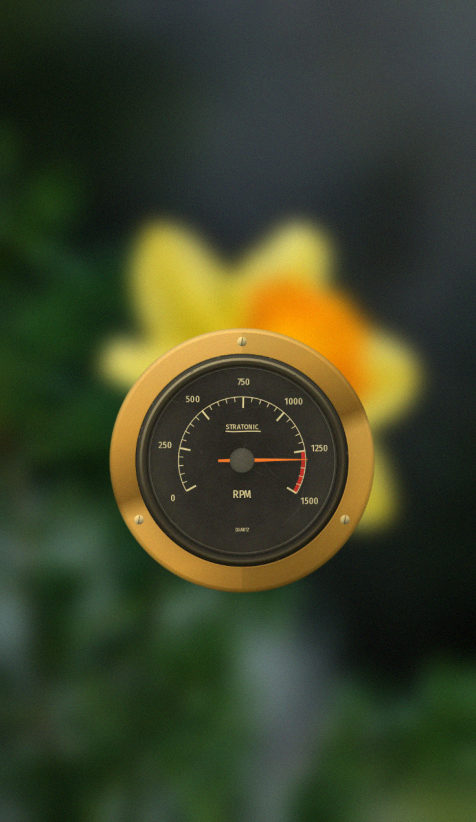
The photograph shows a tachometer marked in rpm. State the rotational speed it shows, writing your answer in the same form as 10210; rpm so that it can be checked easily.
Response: 1300; rpm
